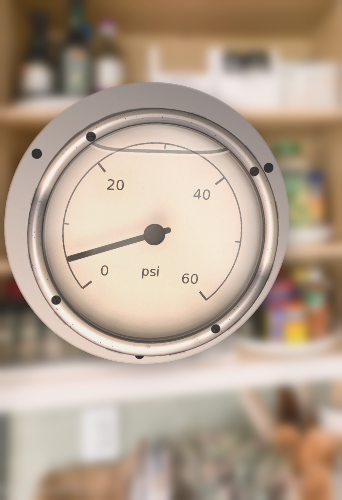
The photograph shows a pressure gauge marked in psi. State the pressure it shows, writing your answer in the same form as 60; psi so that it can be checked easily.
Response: 5; psi
